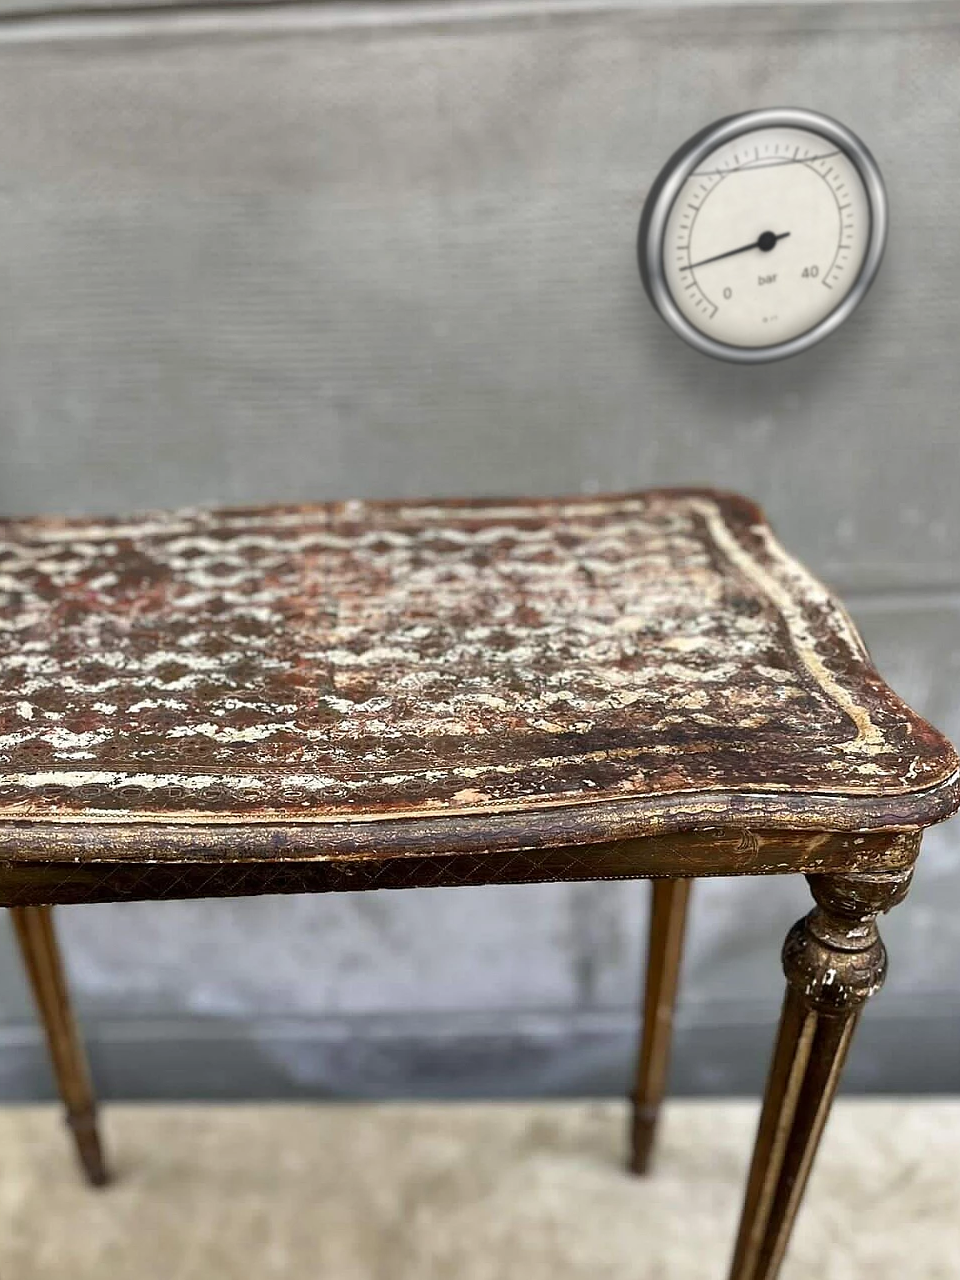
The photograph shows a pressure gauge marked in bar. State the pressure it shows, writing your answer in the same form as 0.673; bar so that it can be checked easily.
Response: 6; bar
